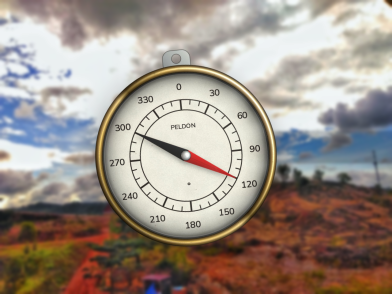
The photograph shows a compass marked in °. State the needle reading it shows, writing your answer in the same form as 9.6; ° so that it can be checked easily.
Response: 120; °
